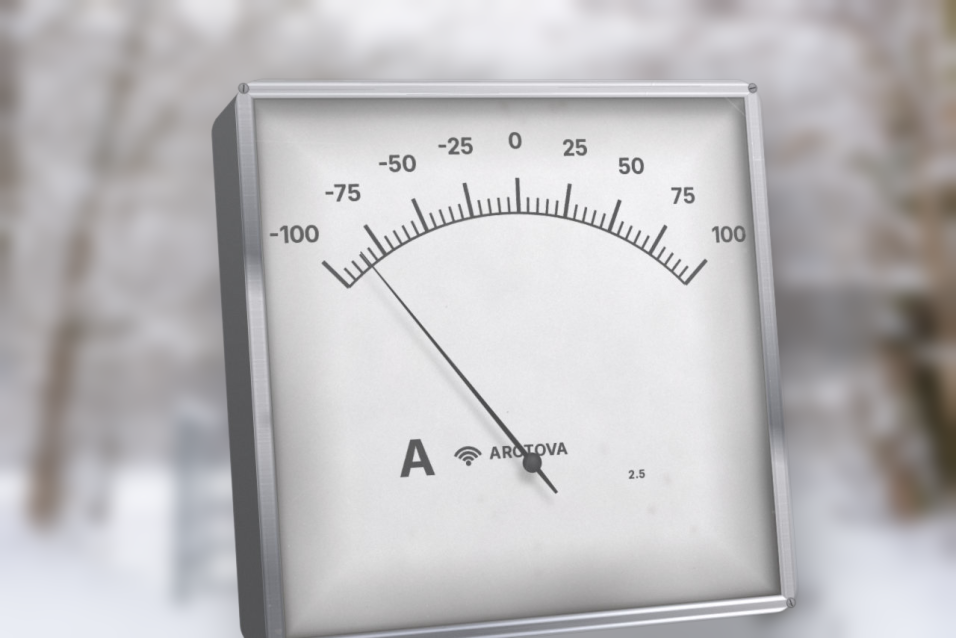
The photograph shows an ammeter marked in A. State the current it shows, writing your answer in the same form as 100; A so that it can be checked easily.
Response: -85; A
